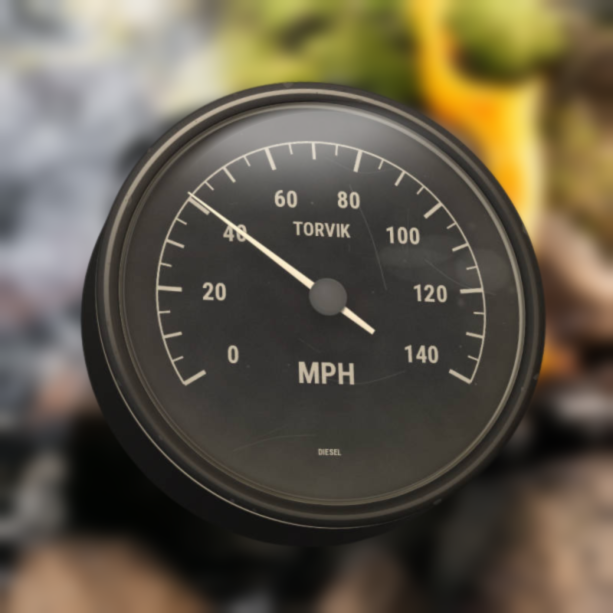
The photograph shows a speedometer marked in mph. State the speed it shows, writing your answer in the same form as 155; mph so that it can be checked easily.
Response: 40; mph
